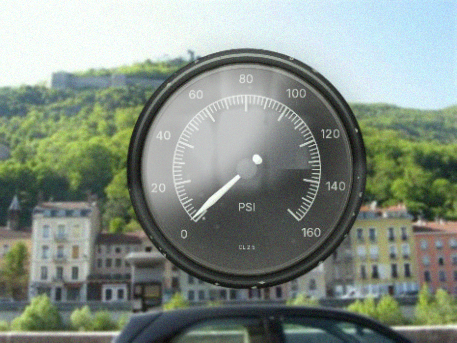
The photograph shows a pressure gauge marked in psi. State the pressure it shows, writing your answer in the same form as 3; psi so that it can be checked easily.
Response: 2; psi
